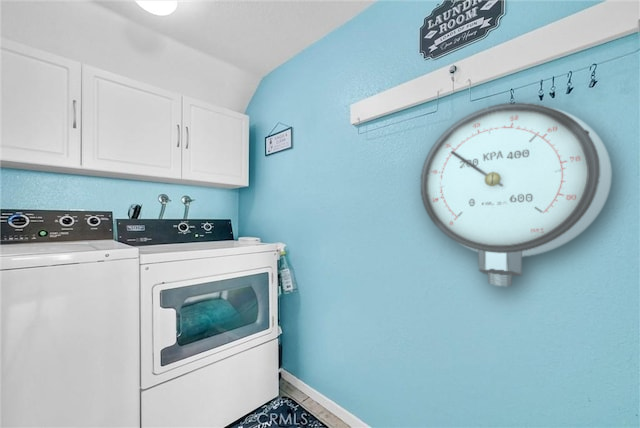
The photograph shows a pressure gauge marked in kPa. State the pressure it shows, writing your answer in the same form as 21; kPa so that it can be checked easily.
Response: 200; kPa
